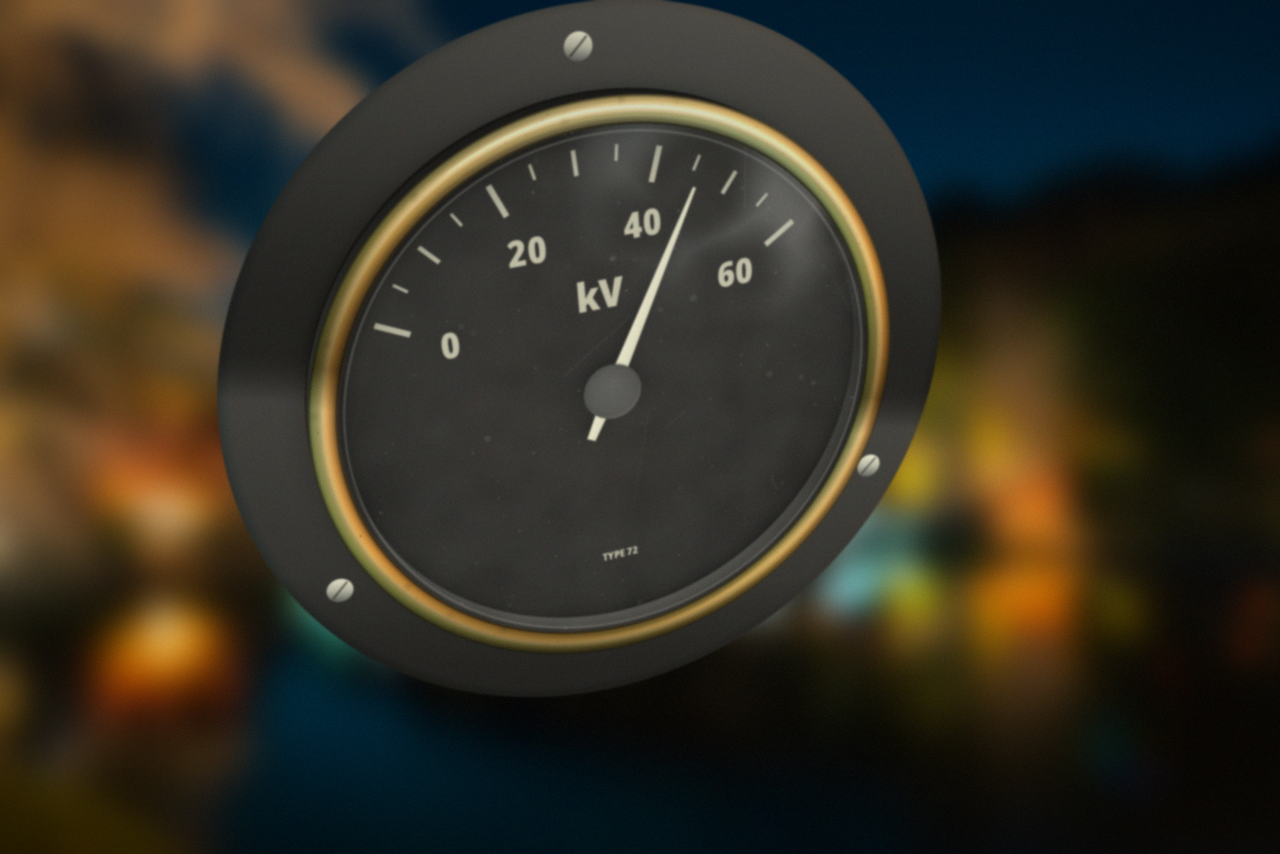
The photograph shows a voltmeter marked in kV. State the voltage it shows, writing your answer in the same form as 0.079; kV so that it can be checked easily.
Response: 45; kV
